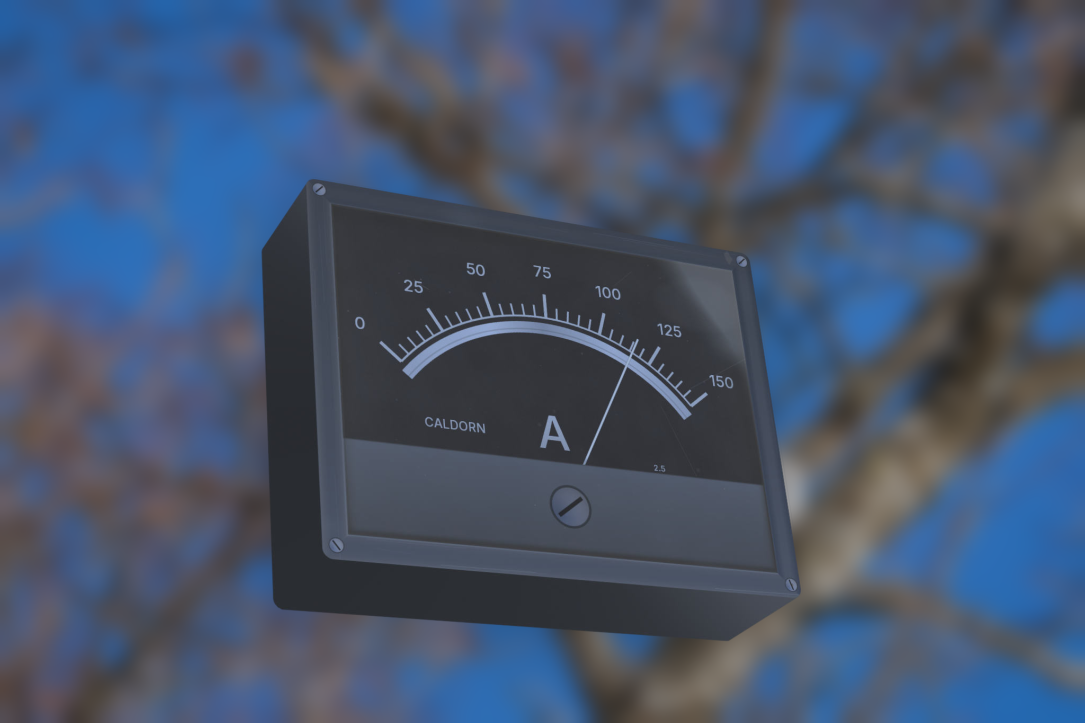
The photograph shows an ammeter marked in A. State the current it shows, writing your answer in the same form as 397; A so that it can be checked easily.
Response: 115; A
